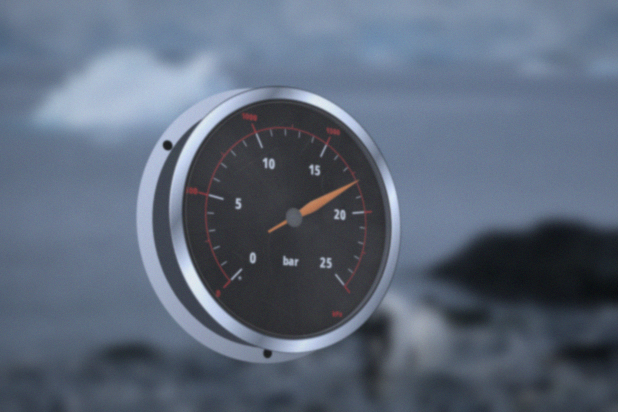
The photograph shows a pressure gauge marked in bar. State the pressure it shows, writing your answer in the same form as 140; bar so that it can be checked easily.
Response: 18; bar
